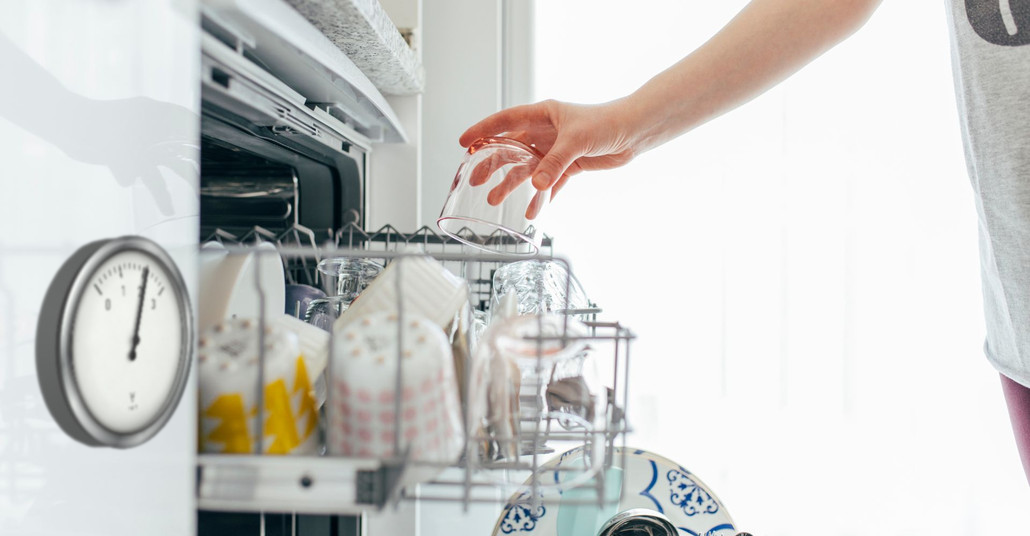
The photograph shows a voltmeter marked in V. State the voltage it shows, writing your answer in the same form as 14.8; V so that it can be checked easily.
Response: 2; V
